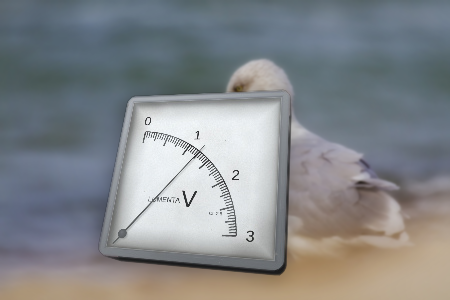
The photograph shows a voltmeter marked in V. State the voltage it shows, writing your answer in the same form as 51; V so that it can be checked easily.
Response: 1.25; V
